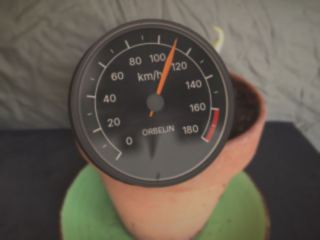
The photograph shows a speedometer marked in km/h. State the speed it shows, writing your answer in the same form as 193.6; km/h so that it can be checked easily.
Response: 110; km/h
